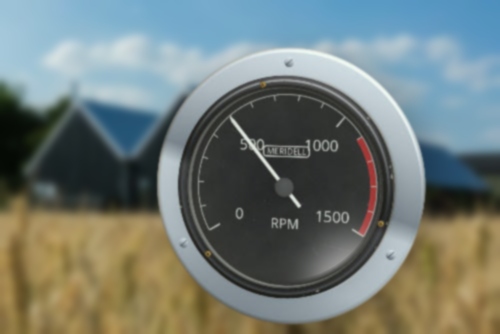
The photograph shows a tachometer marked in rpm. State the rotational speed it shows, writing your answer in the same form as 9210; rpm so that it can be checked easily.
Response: 500; rpm
